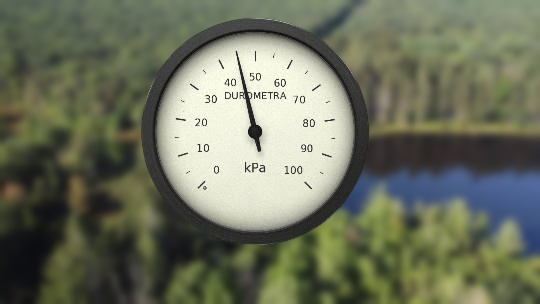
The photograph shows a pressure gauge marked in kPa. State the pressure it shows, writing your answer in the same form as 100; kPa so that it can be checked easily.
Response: 45; kPa
